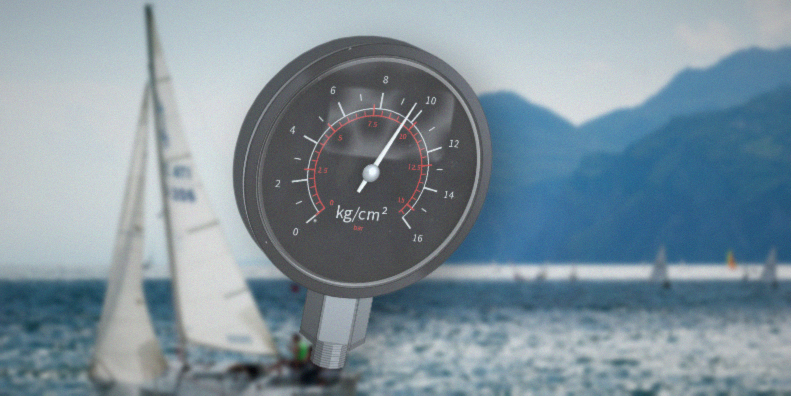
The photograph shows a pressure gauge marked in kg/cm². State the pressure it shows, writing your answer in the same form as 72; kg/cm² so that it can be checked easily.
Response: 9.5; kg/cm²
